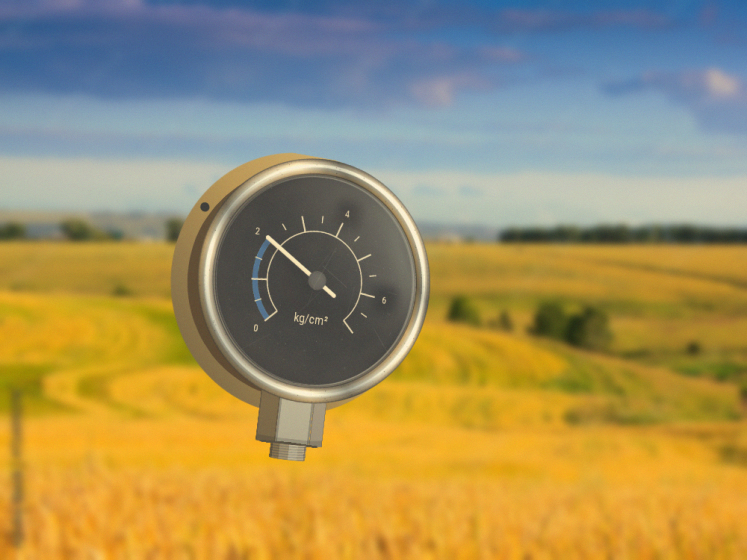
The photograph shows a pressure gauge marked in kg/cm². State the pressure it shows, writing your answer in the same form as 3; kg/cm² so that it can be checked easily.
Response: 2; kg/cm²
